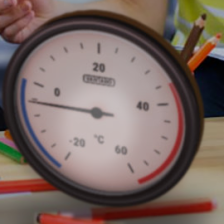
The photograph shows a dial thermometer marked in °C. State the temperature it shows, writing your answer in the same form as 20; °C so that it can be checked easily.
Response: -4; °C
